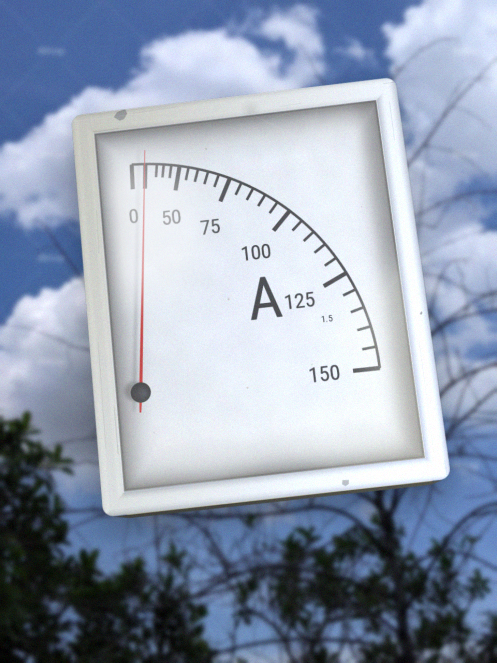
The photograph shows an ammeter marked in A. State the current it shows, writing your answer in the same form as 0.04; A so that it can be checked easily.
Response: 25; A
